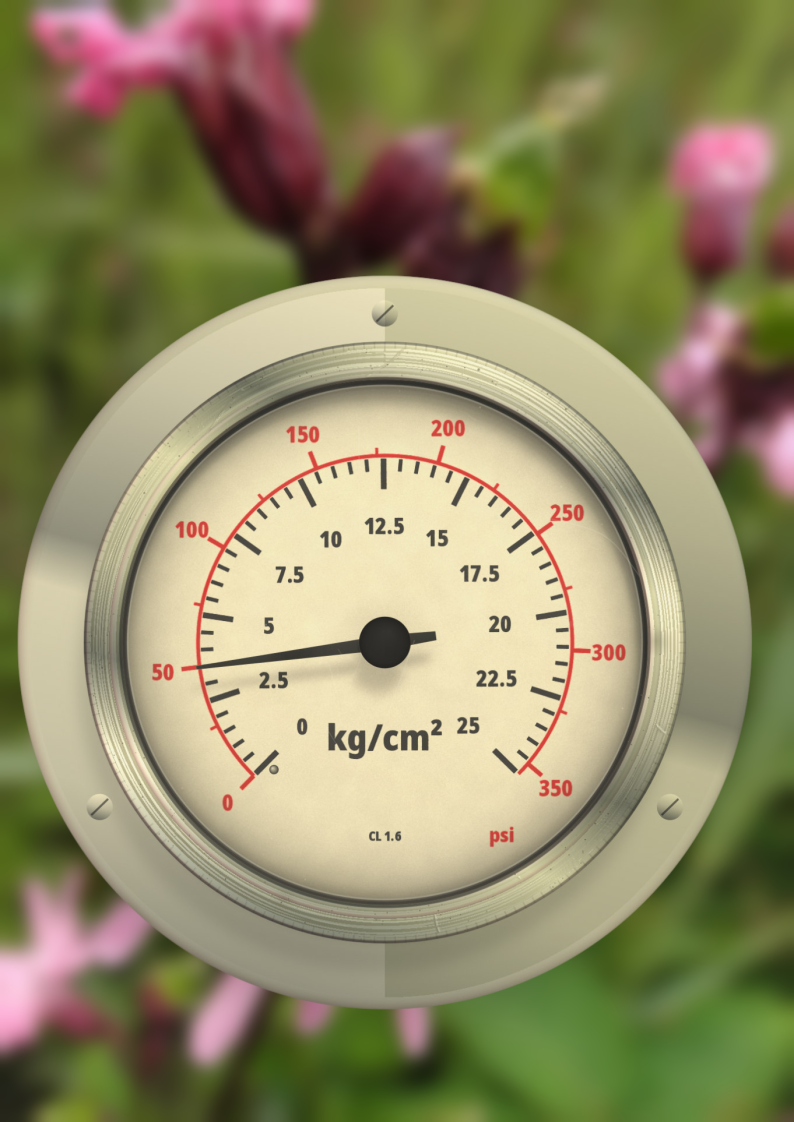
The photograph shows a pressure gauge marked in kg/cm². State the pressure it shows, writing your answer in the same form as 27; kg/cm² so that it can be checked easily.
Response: 3.5; kg/cm²
